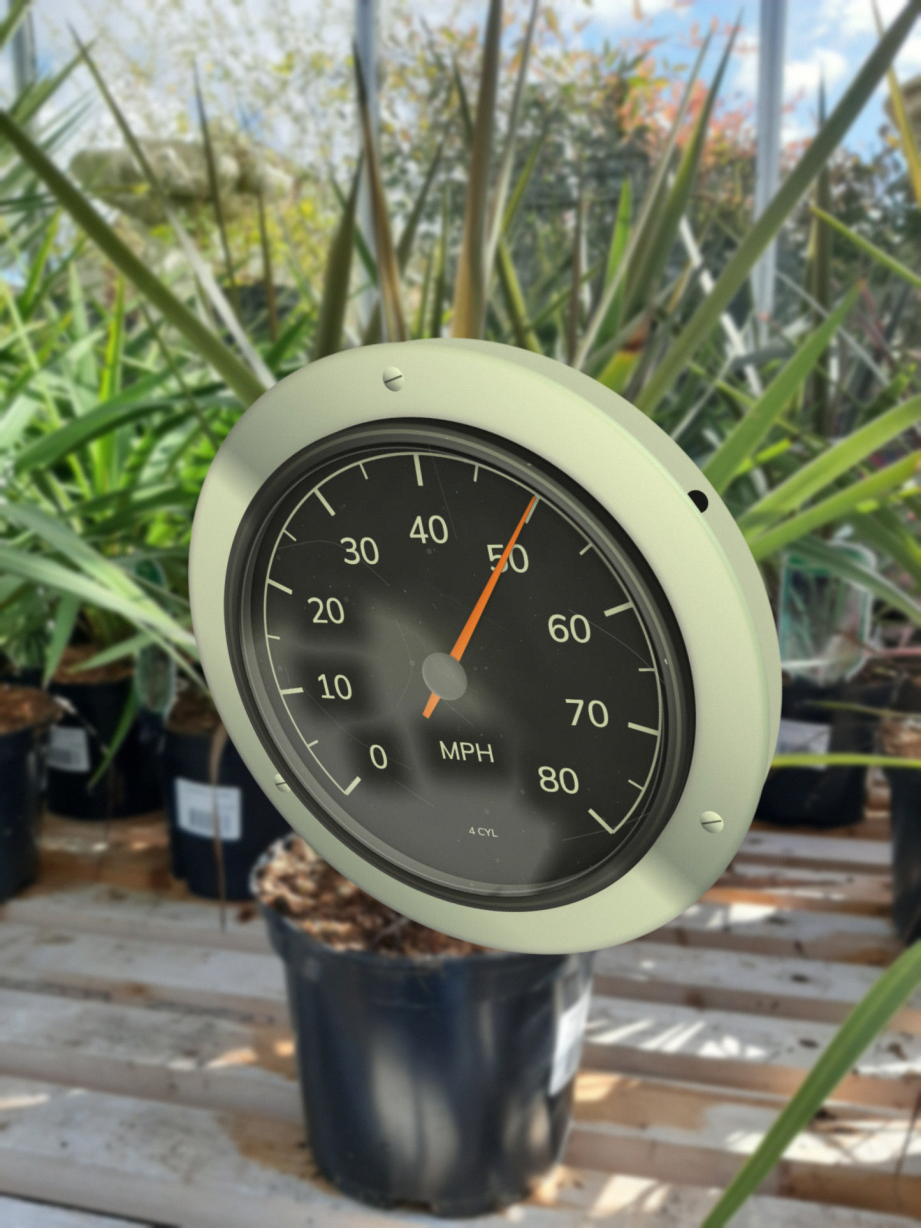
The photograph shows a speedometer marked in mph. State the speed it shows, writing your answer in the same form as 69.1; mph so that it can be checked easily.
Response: 50; mph
